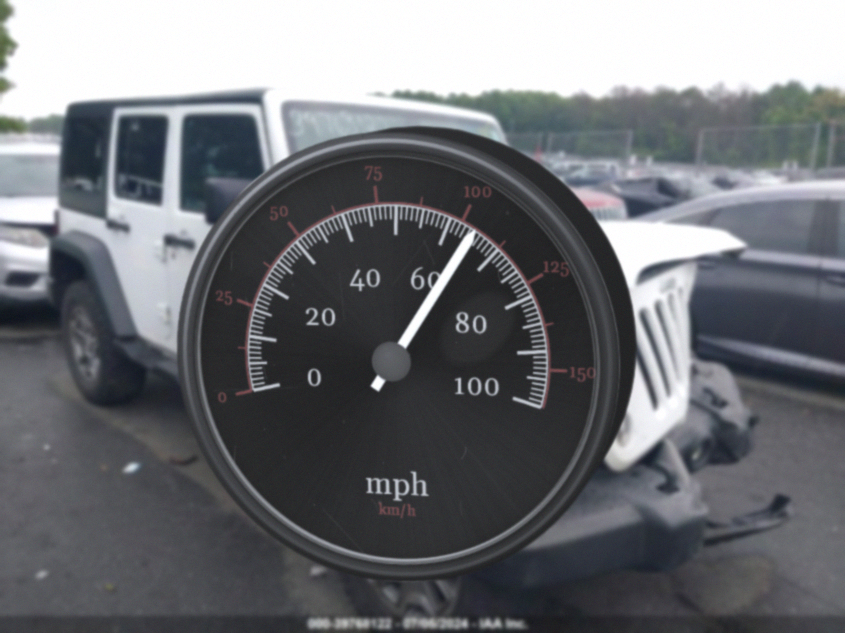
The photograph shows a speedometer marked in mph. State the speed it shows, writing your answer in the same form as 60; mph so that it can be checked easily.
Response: 65; mph
